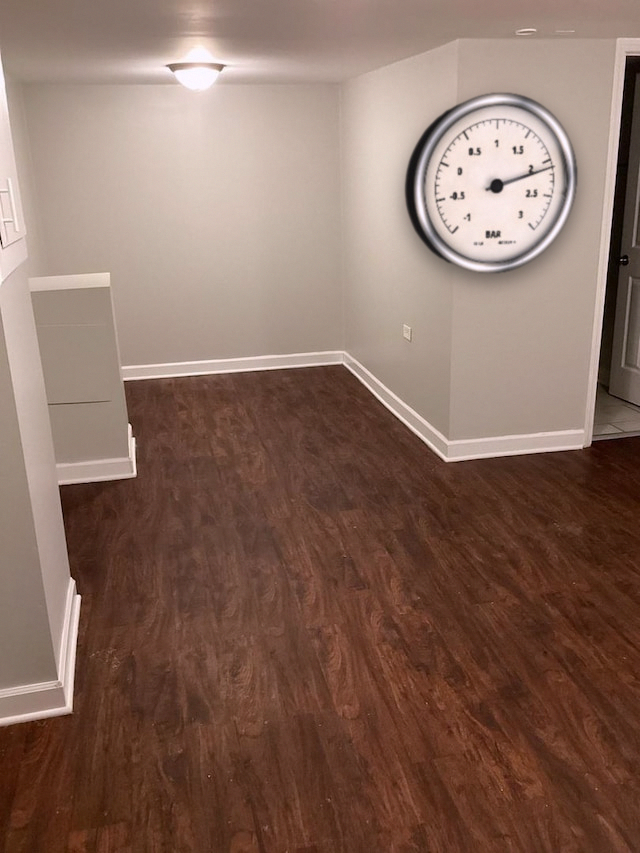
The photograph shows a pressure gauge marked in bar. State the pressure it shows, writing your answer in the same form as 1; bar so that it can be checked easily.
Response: 2.1; bar
